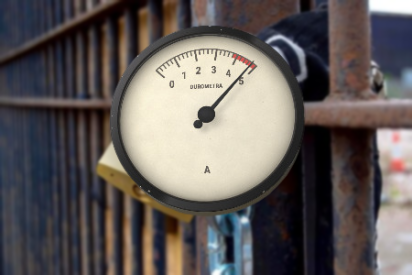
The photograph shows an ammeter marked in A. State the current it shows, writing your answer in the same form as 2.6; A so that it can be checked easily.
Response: 4.8; A
